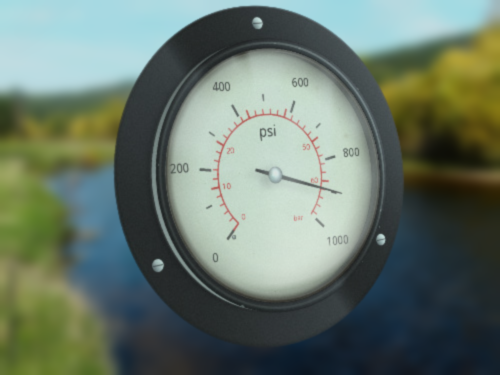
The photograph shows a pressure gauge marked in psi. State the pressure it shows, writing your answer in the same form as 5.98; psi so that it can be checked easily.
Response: 900; psi
